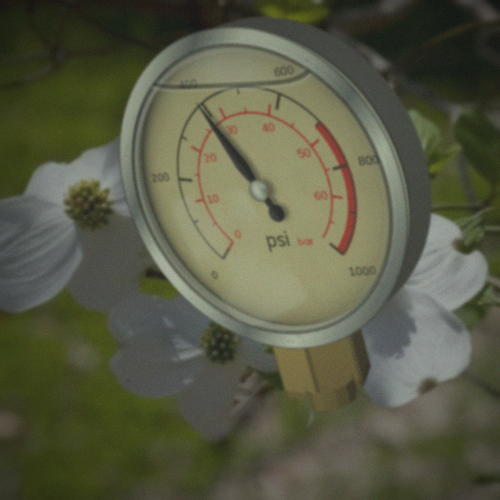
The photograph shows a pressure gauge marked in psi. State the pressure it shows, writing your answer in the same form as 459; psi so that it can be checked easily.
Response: 400; psi
